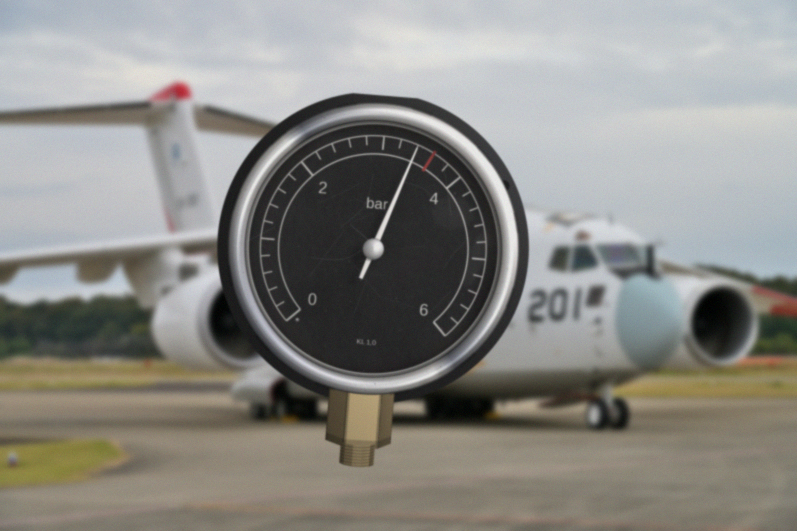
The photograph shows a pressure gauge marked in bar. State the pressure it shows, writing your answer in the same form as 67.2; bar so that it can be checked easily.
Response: 3.4; bar
